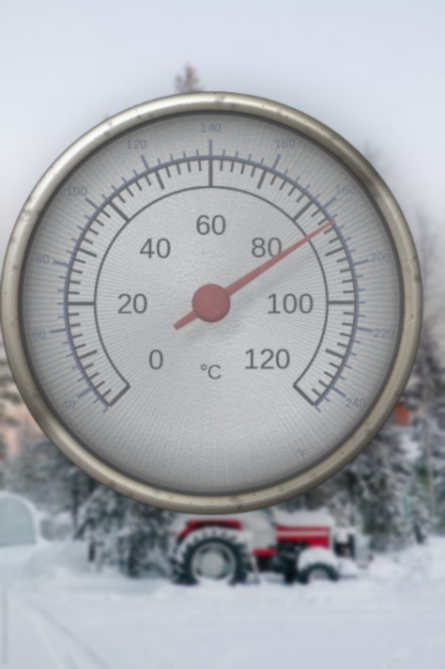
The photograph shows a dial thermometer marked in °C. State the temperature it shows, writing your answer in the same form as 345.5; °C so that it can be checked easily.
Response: 85; °C
